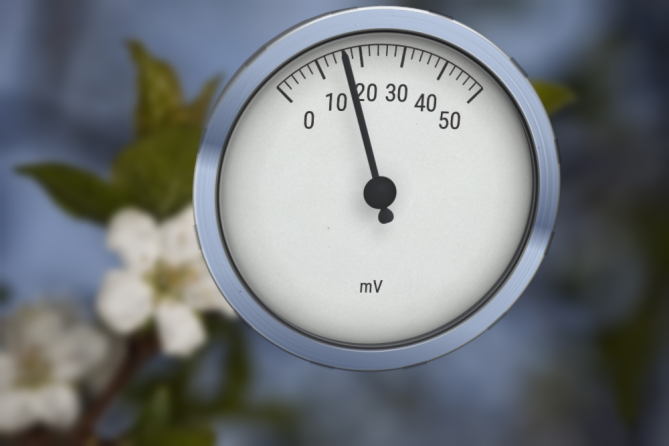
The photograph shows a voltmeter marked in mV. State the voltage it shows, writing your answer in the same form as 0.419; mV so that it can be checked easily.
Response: 16; mV
